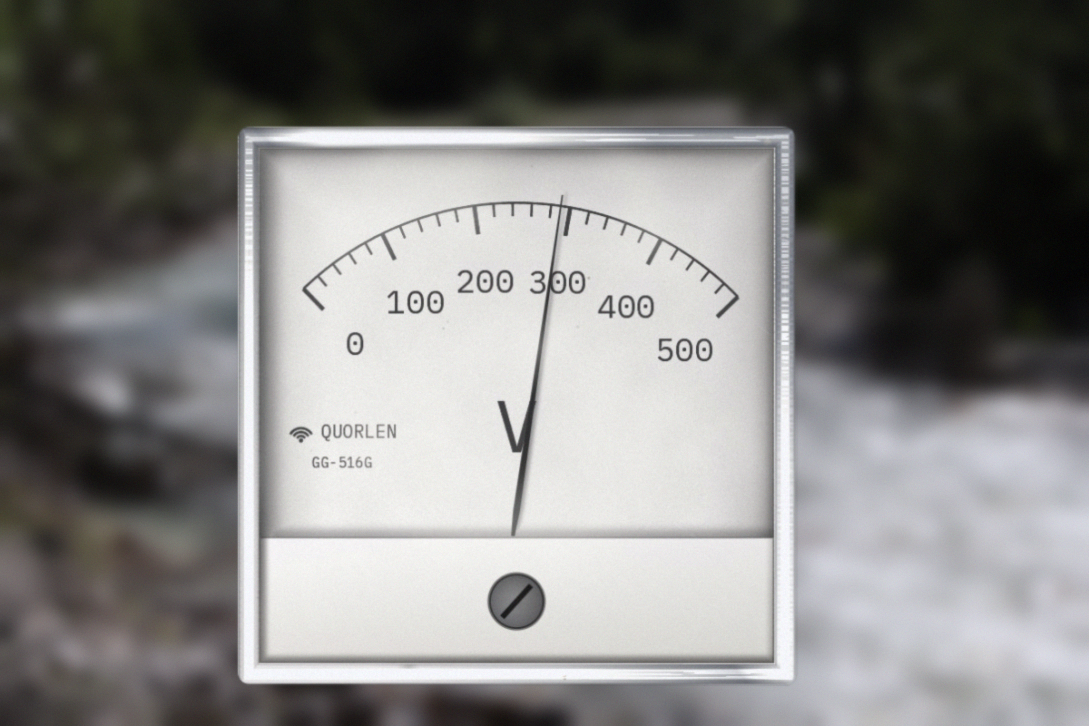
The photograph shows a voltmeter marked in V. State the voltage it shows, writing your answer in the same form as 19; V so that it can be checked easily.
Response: 290; V
